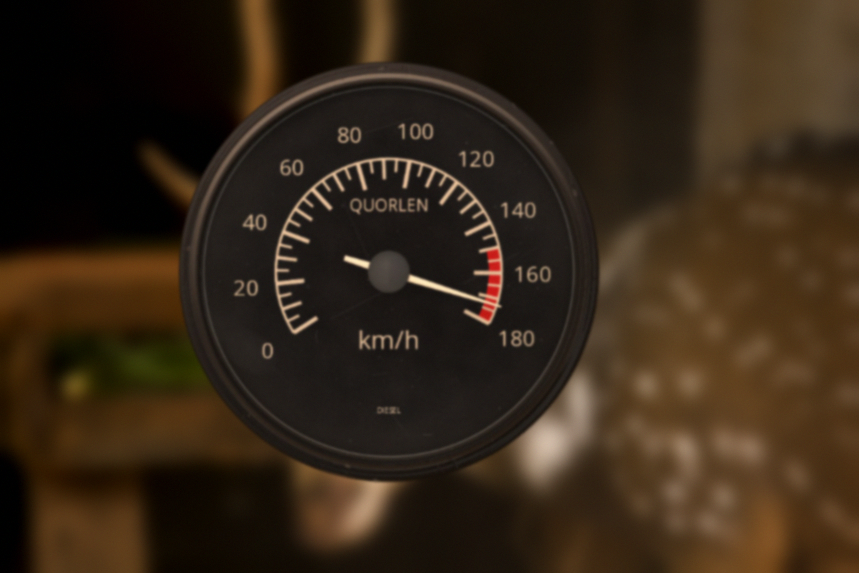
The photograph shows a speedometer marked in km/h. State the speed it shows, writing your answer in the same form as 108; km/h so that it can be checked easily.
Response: 172.5; km/h
